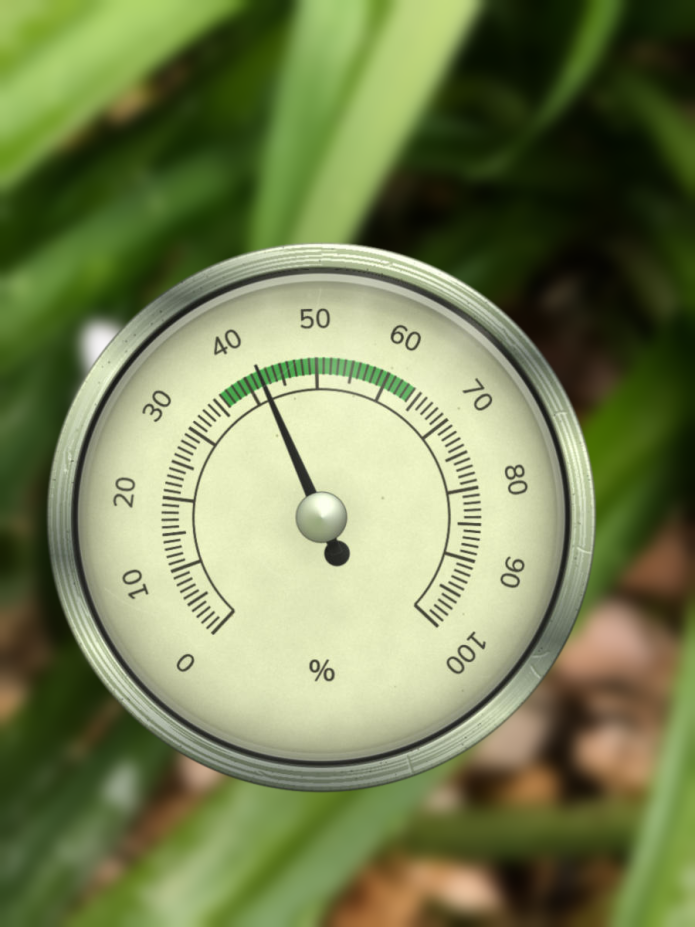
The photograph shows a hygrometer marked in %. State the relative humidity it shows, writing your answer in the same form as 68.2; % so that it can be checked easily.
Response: 42; %
